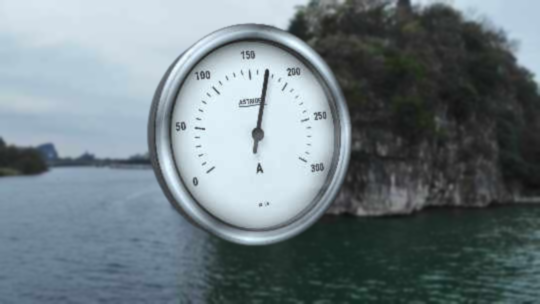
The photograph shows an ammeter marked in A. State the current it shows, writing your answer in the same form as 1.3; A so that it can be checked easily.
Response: 170; A
